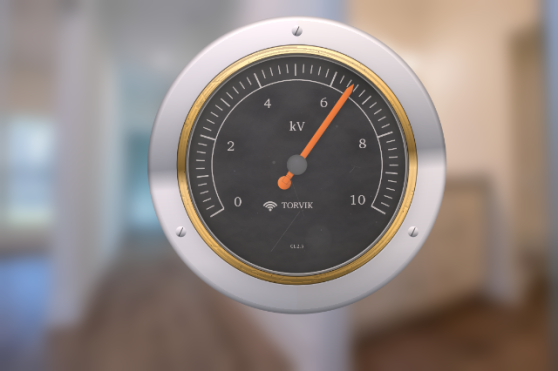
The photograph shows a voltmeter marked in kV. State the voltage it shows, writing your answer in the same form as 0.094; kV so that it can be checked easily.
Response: 6.5; kV
